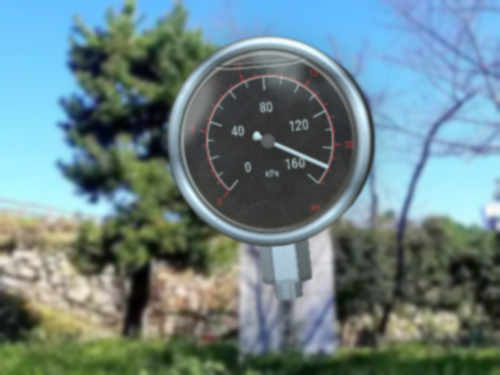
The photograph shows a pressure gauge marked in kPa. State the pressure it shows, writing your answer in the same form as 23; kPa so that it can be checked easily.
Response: 150; kPa
